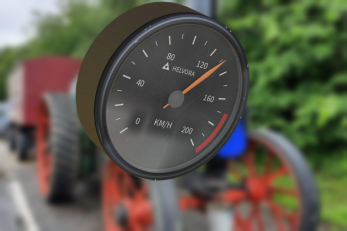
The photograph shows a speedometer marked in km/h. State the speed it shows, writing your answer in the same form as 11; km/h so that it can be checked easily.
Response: 130; km/h
